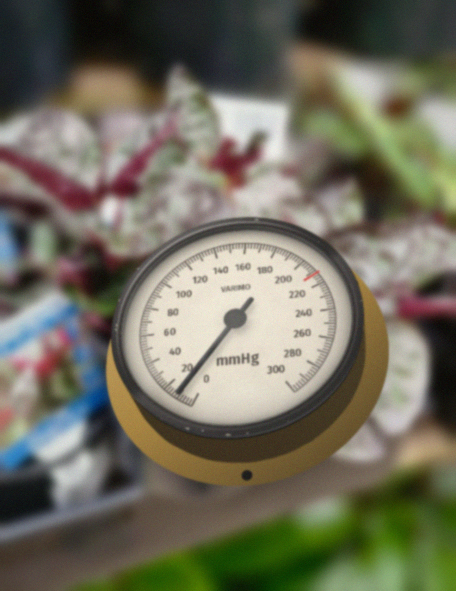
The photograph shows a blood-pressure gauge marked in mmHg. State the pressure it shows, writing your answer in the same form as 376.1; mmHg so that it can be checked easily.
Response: 10; mmHg
